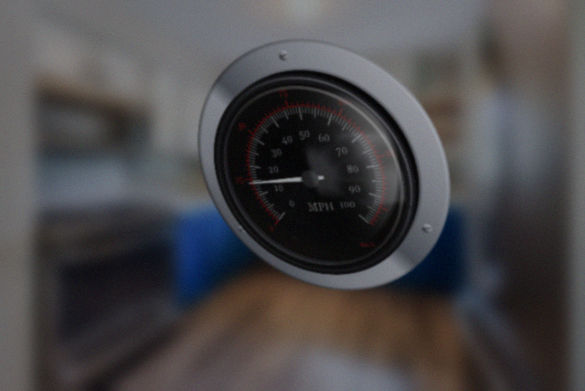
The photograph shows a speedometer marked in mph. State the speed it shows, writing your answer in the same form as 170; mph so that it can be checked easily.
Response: 15; mph
